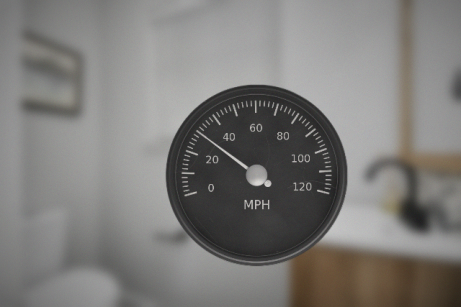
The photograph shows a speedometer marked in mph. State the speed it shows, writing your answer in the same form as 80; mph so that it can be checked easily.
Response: 30; mph
